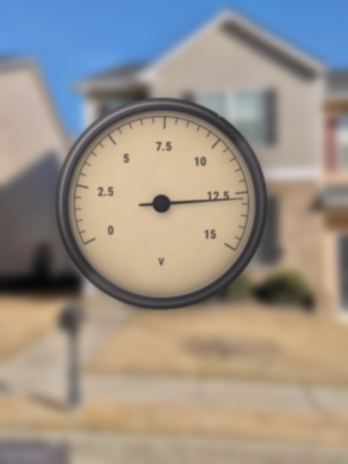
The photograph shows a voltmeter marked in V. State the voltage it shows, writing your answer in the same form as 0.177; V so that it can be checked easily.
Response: 12.75; V
